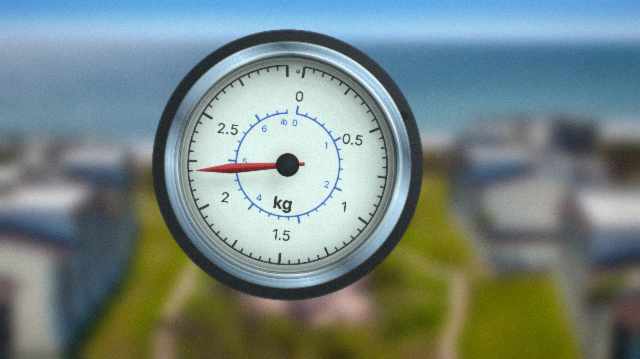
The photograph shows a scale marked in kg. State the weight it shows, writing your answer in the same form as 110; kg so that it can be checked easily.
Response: 2.2; kg
